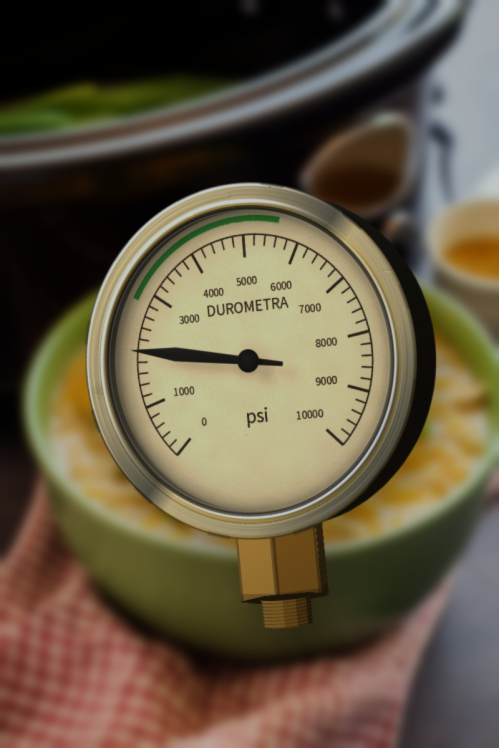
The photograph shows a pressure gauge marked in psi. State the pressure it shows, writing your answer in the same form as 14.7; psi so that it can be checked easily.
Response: 2000; psi
